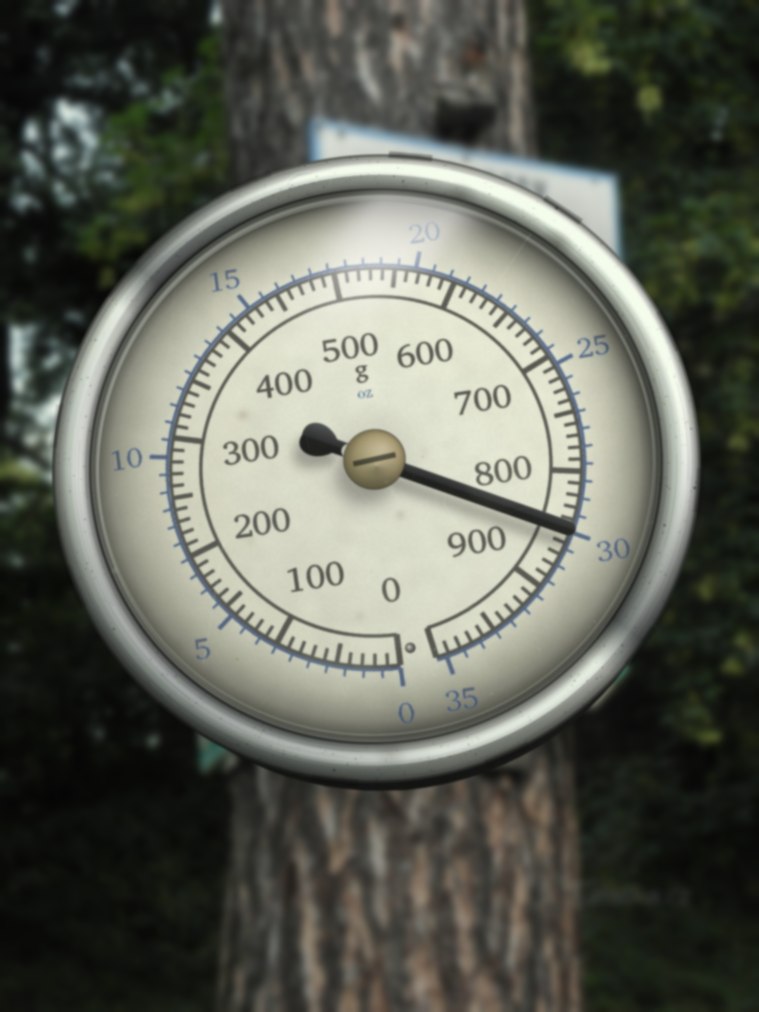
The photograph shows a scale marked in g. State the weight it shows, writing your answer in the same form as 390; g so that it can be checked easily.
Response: 850; g
